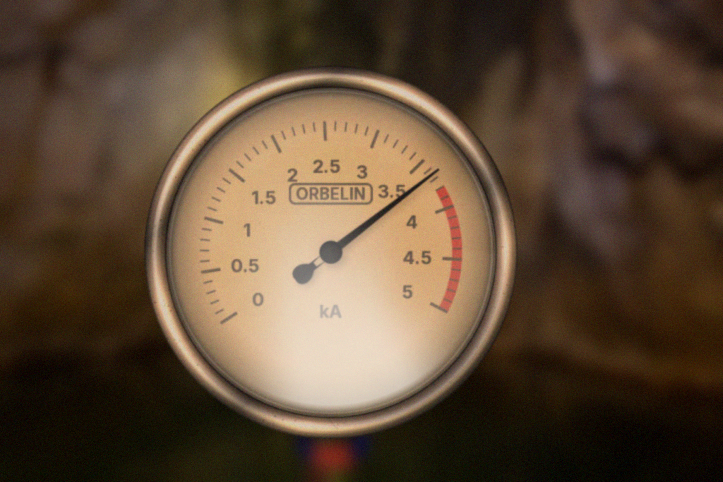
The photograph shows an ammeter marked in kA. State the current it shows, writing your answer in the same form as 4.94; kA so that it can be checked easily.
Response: 3.65; kA
